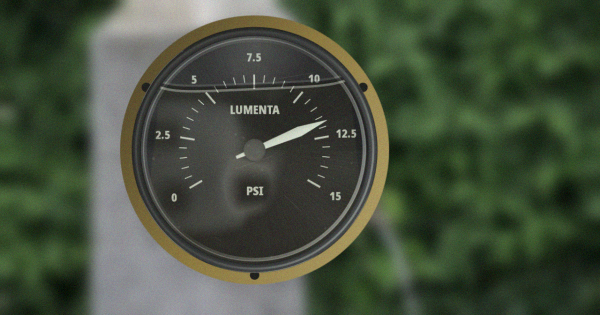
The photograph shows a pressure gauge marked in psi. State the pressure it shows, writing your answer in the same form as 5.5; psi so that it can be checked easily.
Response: 11.75; psi
